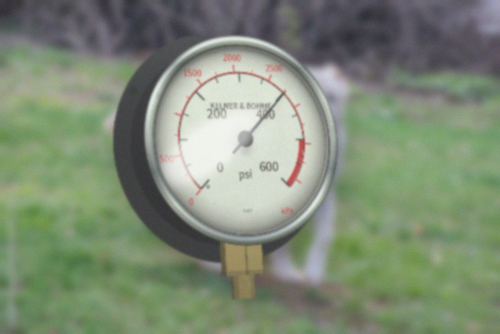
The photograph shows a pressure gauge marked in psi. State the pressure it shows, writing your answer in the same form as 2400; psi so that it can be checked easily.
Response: 400; psi
